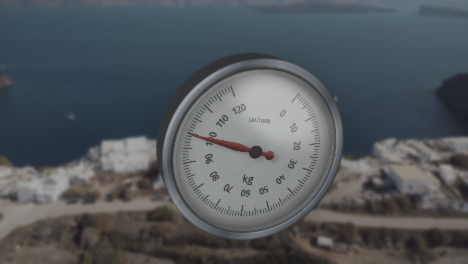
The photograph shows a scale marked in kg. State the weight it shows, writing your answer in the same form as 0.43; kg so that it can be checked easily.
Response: 100; kg
